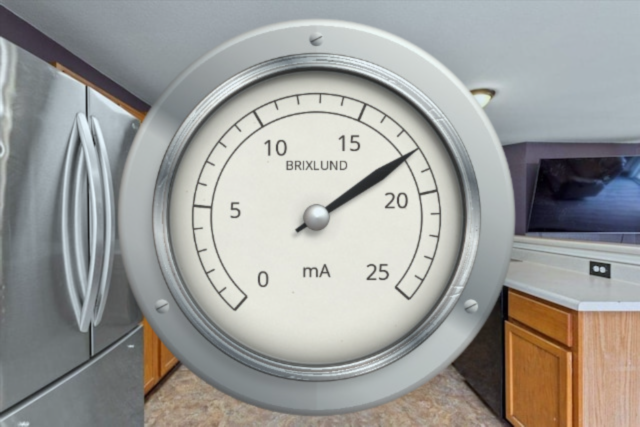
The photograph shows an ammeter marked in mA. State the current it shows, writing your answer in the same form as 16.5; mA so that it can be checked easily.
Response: 18; mA
